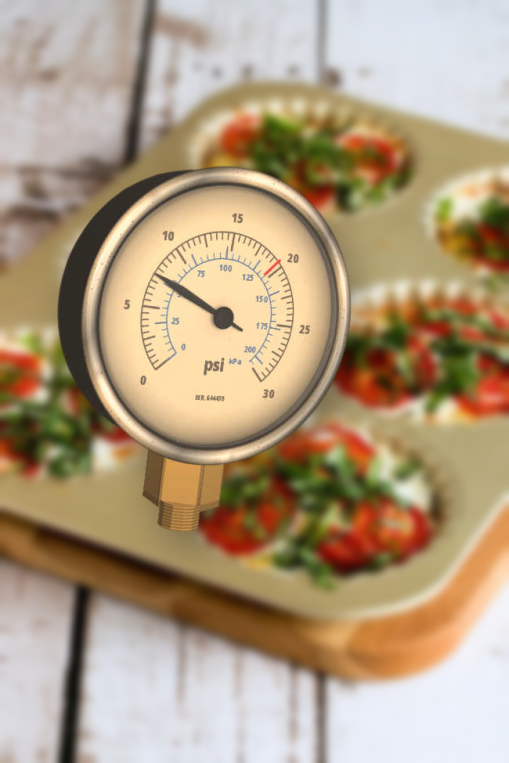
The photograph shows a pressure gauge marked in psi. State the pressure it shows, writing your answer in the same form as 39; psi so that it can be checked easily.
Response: 7.5; psi
